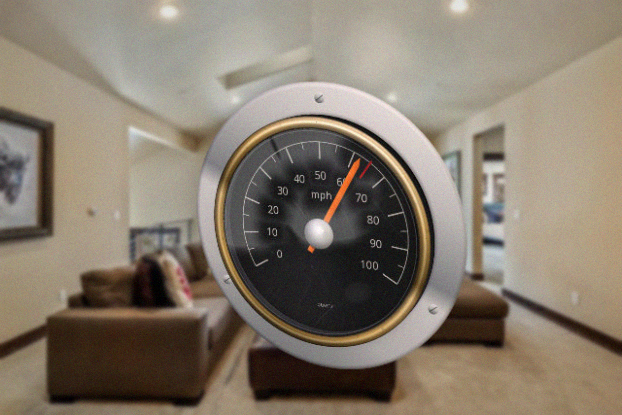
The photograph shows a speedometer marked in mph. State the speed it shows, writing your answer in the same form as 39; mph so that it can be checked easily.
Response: 62.5; mph
